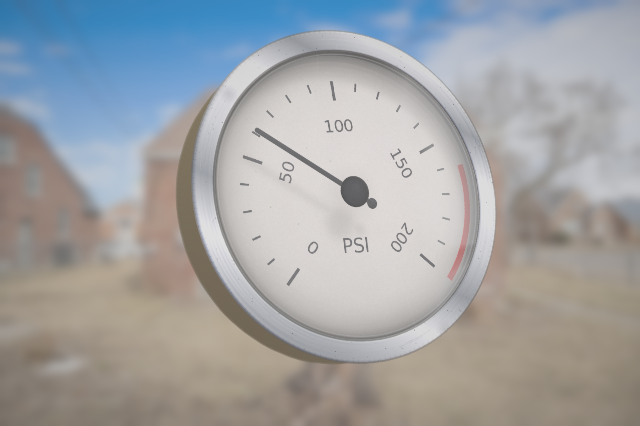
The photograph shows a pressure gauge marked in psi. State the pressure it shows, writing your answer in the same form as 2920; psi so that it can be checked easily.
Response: 60; psi
